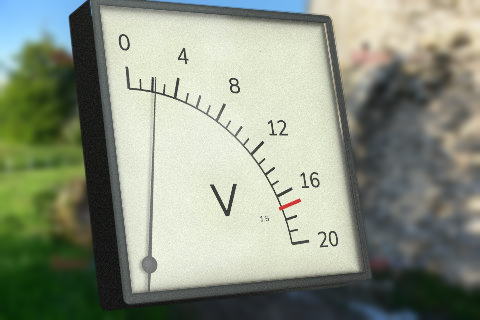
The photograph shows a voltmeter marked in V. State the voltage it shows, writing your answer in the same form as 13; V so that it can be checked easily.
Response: 2; V
